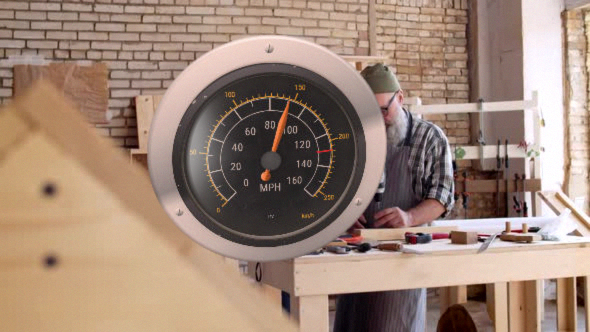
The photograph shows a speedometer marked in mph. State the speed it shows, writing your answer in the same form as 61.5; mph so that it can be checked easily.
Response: 90; mph
